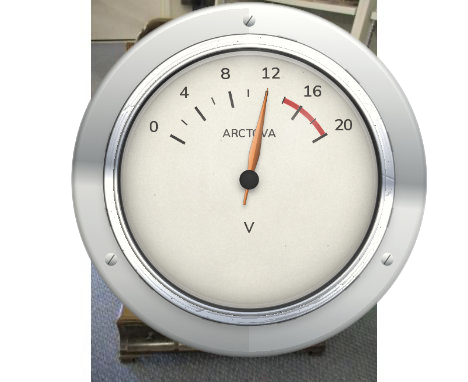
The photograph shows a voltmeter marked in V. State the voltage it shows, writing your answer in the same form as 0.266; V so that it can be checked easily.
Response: 12; V
